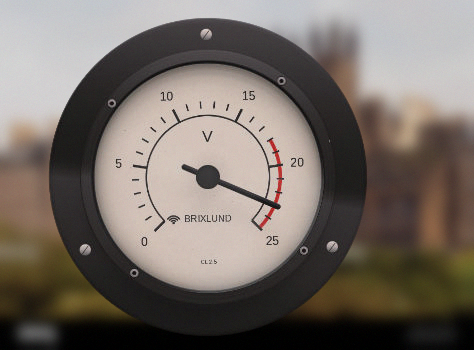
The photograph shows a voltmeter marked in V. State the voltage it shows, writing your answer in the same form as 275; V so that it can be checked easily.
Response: 23; V
